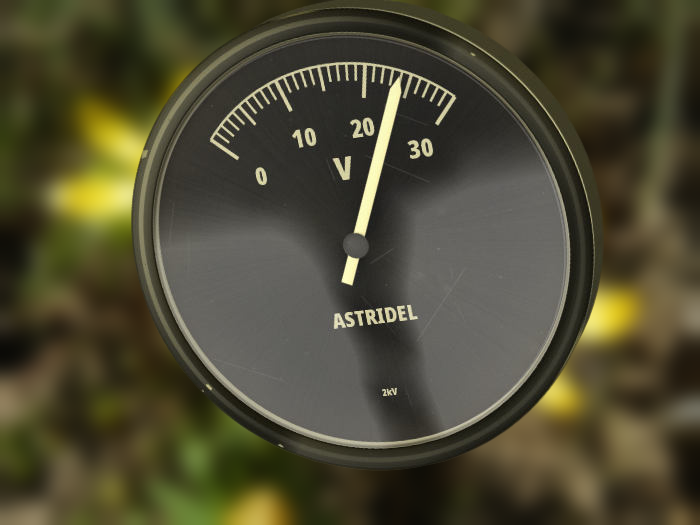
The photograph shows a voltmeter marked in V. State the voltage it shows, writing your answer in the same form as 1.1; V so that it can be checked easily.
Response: 24; V
